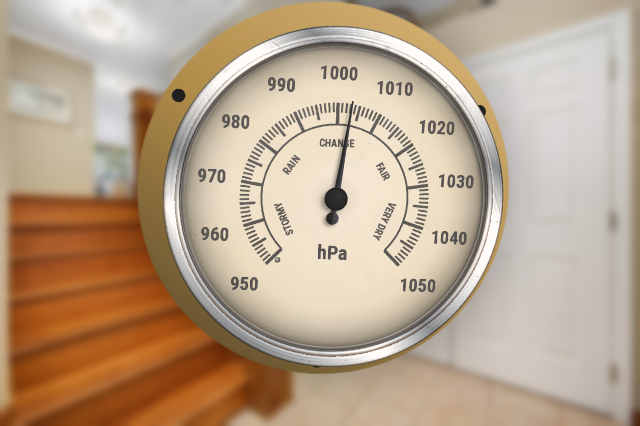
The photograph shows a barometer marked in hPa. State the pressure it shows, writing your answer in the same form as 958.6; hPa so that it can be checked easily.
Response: 1003; hPa
